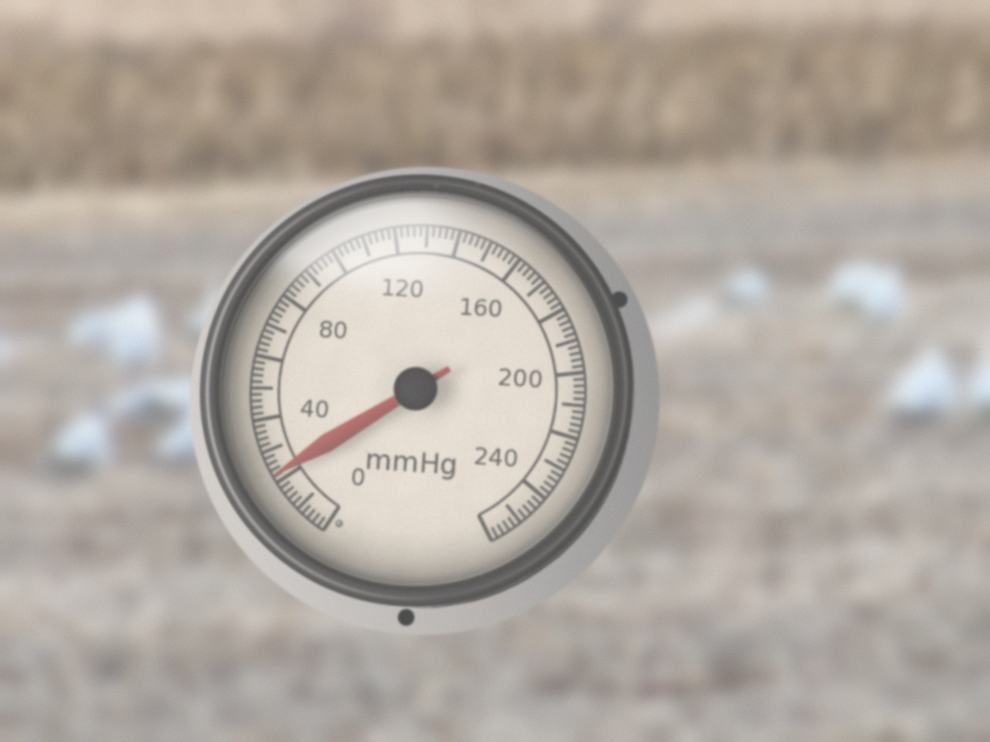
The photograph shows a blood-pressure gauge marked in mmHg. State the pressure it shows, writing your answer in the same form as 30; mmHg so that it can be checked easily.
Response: 22; mmHg
